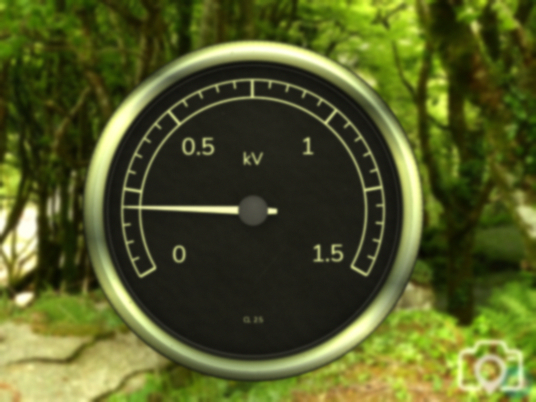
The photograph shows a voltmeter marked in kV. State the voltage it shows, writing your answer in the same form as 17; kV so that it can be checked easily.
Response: 0.2; kV
